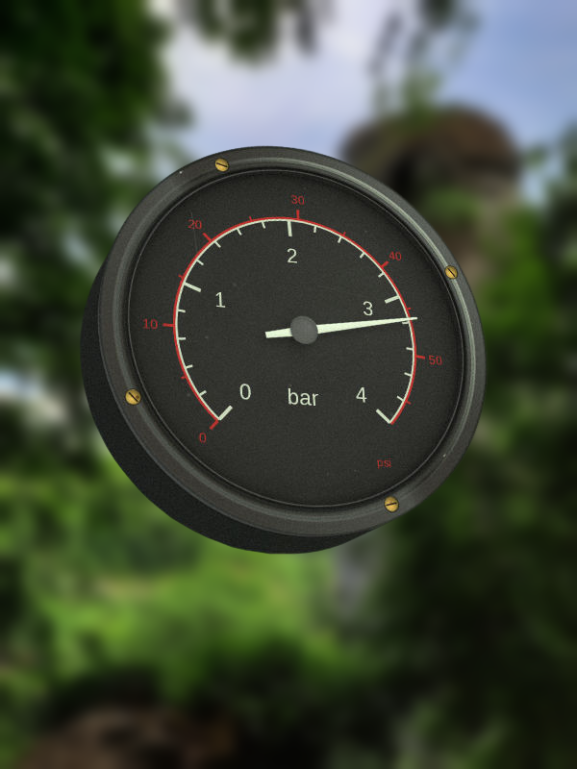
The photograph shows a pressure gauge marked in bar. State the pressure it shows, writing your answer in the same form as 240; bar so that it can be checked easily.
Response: 3.2; bar
